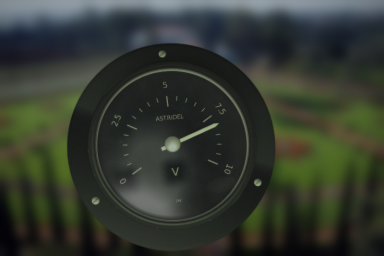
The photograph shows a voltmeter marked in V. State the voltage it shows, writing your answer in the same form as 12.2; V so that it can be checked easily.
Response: 8; V
